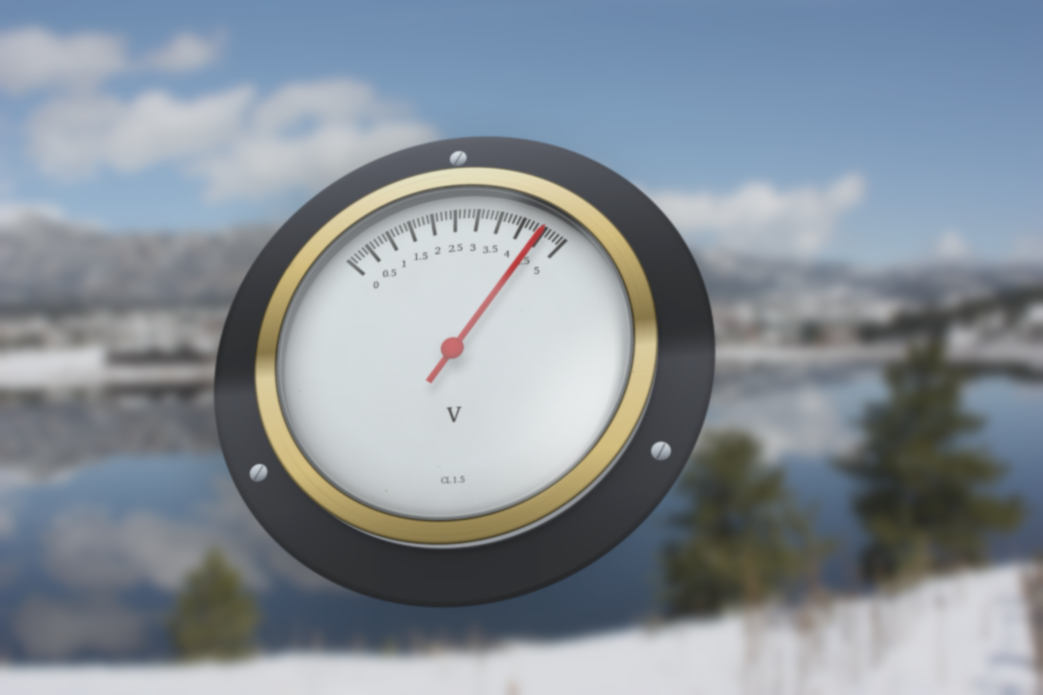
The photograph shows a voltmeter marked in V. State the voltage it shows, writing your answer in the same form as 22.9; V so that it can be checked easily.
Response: 4.5; V
